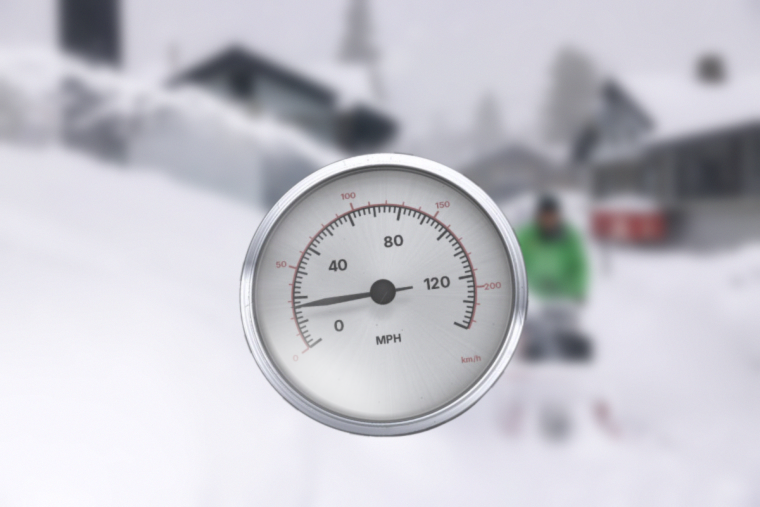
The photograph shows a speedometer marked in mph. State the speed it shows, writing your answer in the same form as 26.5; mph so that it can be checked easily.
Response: 16; mph
